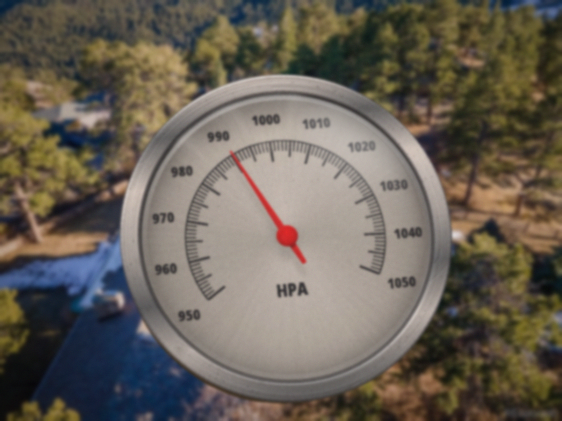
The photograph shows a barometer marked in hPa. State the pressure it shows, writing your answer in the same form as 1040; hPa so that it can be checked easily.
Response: 990; hPa
